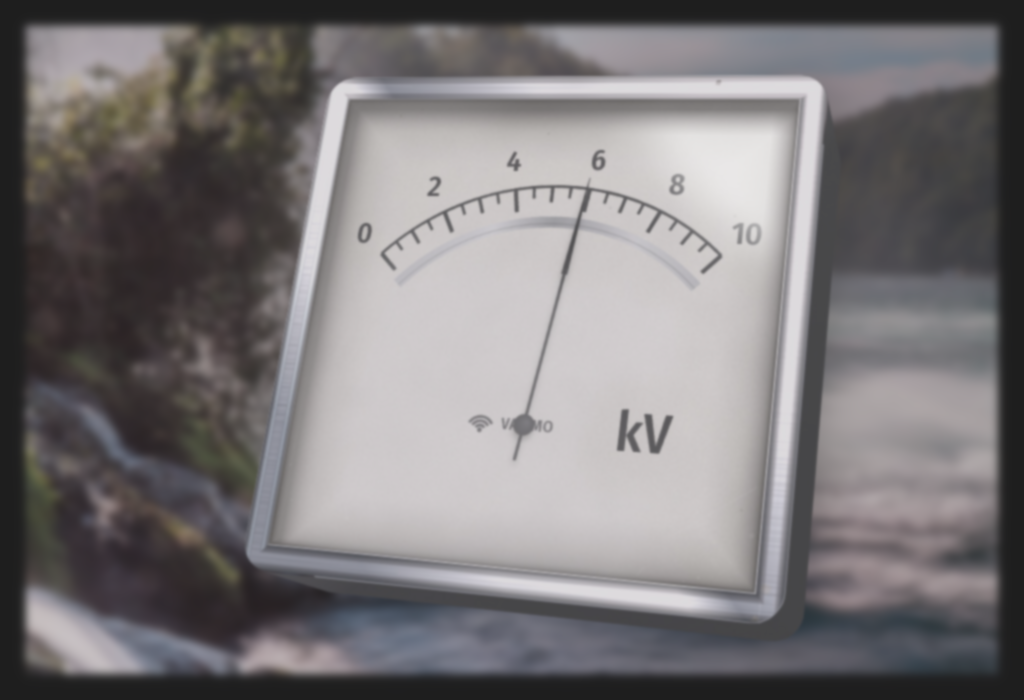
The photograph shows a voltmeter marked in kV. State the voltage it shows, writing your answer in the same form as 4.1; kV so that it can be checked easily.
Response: 6; kV
